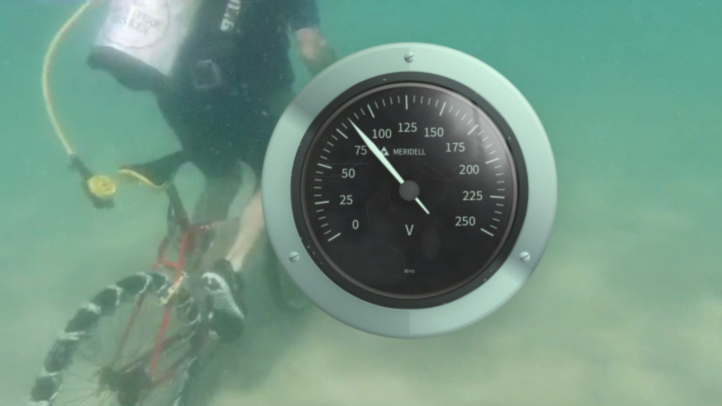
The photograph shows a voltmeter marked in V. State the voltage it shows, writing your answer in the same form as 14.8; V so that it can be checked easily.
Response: 85; V
